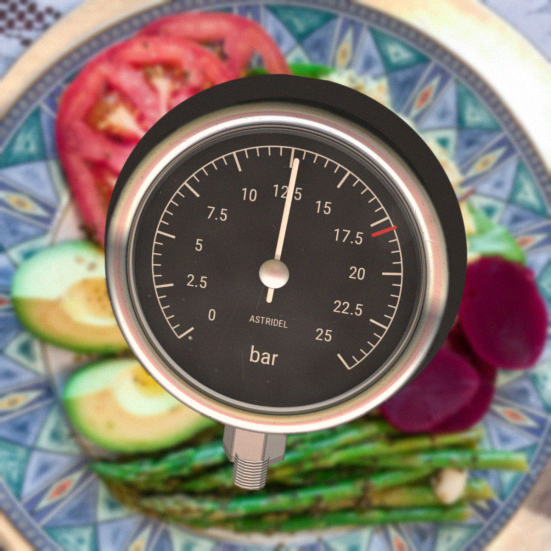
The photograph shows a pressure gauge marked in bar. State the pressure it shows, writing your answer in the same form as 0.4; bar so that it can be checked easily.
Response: 12.75; bar
